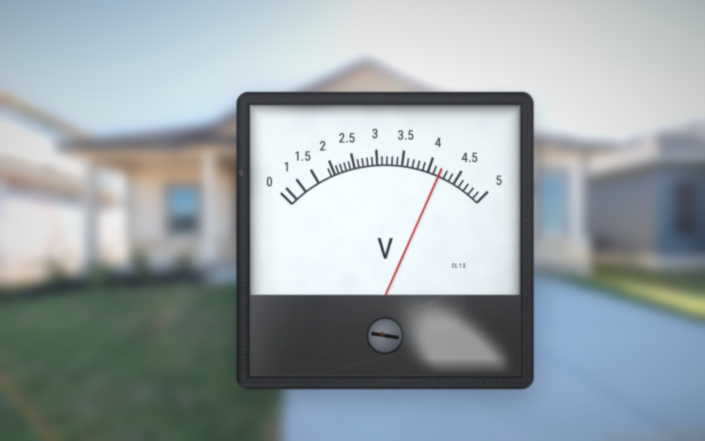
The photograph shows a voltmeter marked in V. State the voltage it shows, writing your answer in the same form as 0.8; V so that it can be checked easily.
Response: 4.2; V
